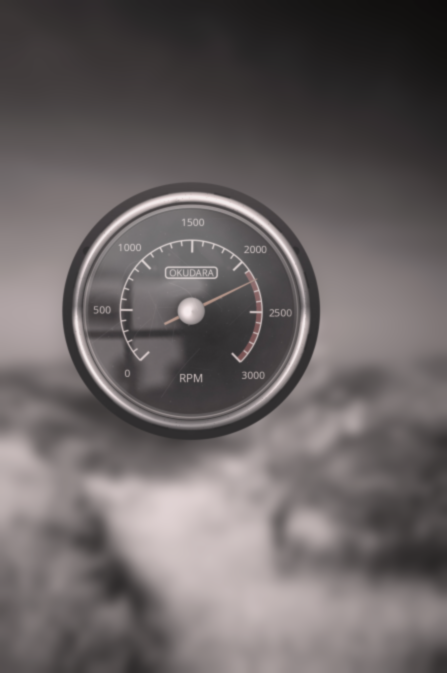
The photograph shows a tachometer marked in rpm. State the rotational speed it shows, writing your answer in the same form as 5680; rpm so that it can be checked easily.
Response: 2200; rpm
